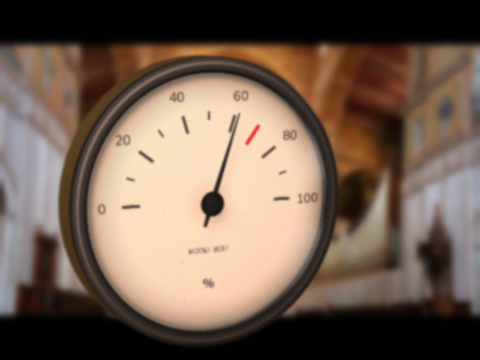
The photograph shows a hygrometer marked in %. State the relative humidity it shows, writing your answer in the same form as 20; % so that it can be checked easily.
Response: 60; %
